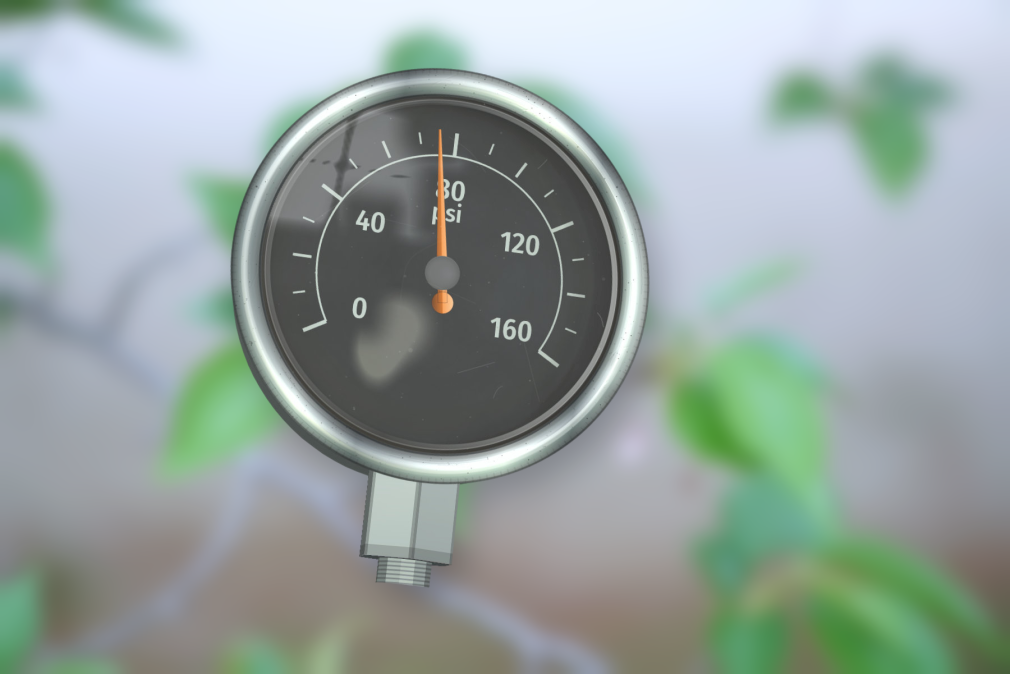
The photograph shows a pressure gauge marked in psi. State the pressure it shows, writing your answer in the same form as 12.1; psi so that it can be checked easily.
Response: 75; psi
